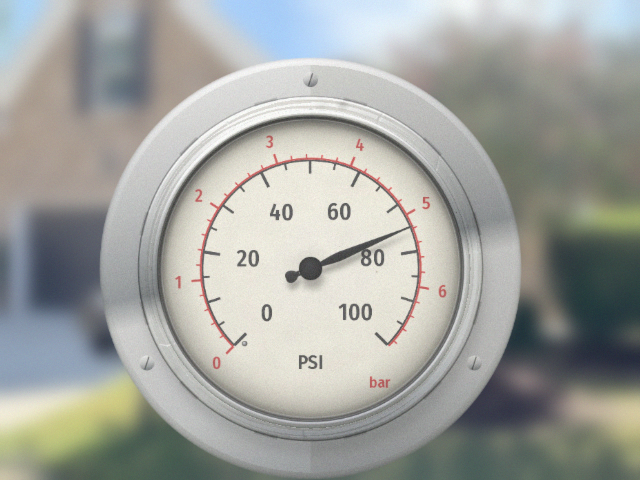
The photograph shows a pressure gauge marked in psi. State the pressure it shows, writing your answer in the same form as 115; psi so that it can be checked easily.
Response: 75; psi
